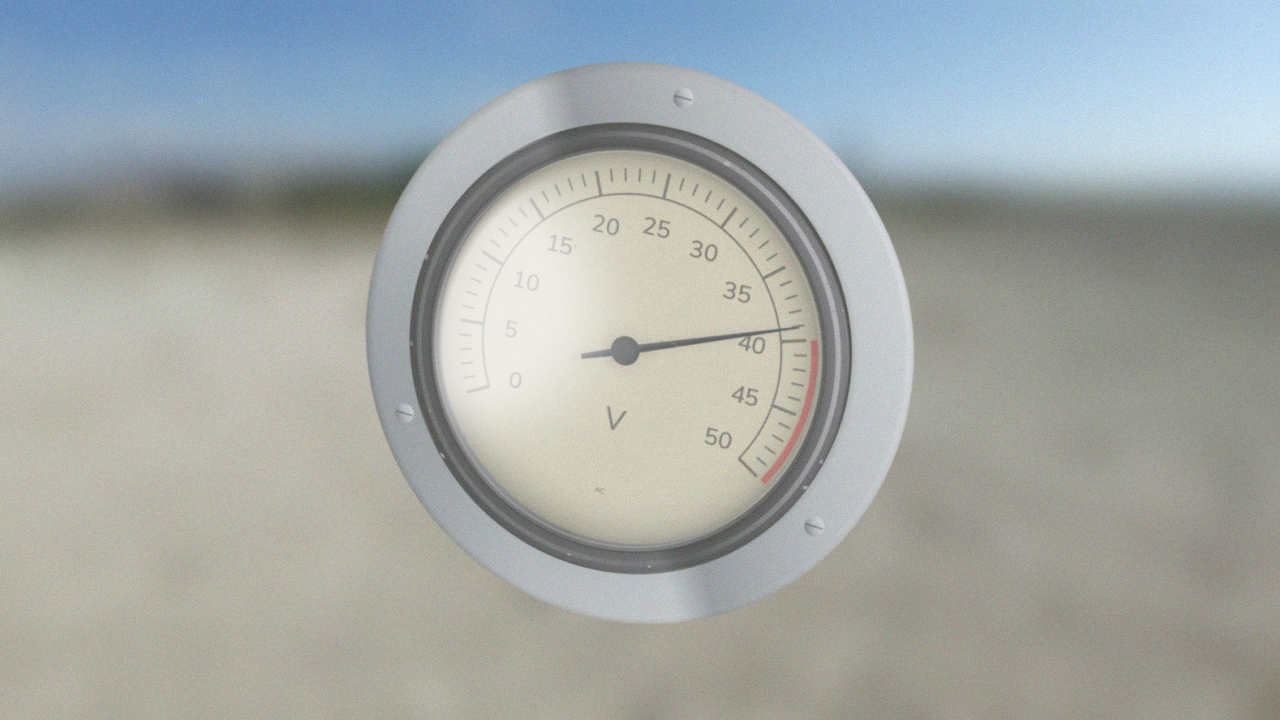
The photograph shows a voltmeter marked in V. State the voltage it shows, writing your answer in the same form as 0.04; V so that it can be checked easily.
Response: 39; V
